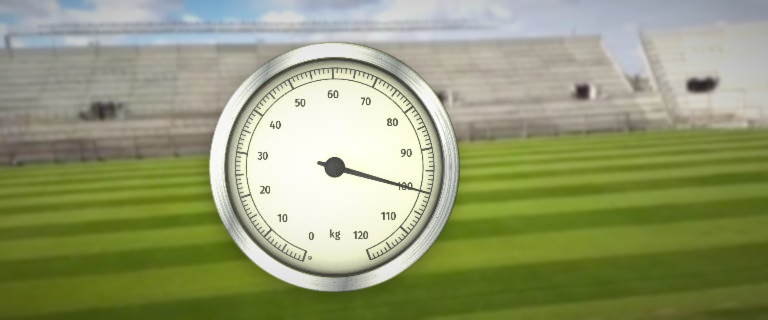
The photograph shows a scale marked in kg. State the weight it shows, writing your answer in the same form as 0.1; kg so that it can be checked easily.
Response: 100; kg
